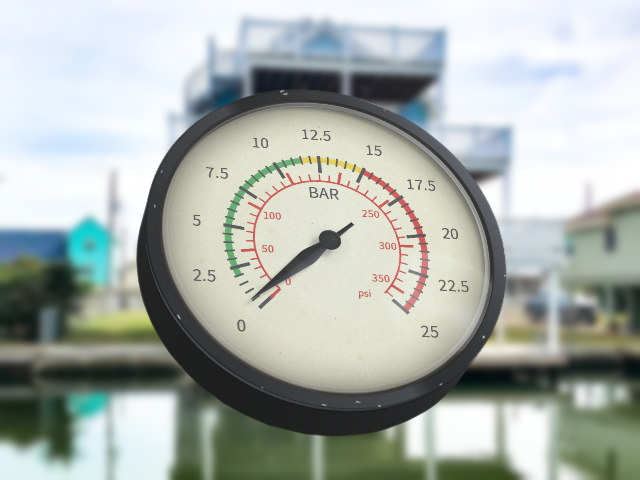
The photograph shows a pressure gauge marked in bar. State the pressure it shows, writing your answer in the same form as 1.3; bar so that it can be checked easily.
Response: 0.5; bar
